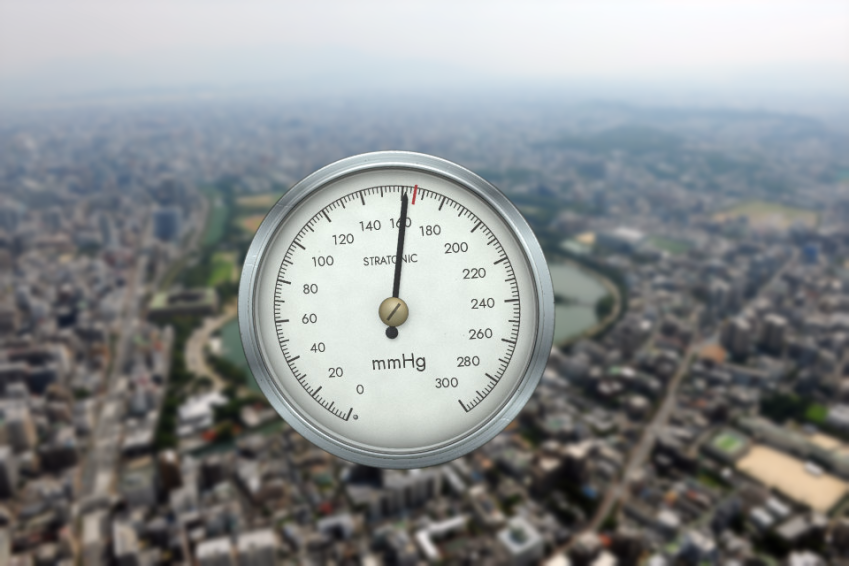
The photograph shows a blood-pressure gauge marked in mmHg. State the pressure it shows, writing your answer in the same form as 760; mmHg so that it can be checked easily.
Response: 162; mmHg
